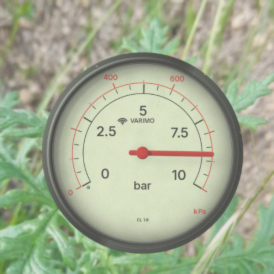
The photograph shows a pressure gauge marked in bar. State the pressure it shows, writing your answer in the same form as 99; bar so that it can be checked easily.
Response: 8.75; bar
